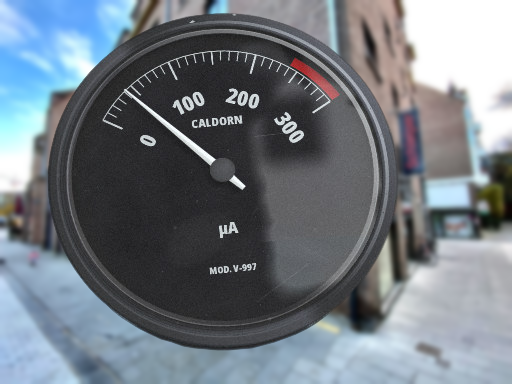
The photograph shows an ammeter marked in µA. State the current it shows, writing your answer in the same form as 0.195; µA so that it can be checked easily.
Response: 40; µA
